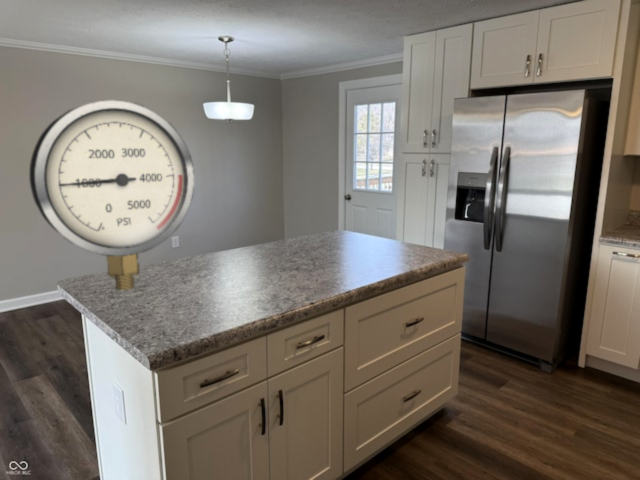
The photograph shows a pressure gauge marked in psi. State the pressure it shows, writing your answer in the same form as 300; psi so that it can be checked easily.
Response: 1000; psi
